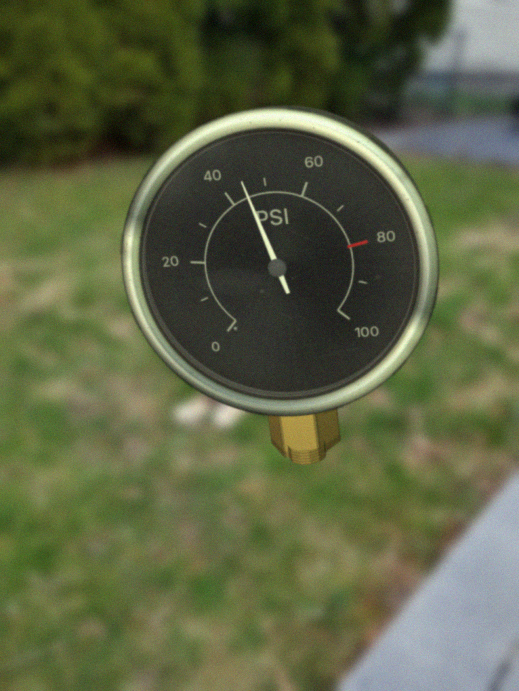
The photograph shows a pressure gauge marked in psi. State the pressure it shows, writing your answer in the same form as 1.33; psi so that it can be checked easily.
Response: 45; psi
